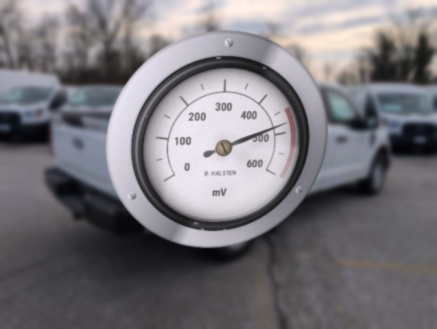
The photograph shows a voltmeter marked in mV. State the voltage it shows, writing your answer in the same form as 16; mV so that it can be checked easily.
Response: 475; mV
